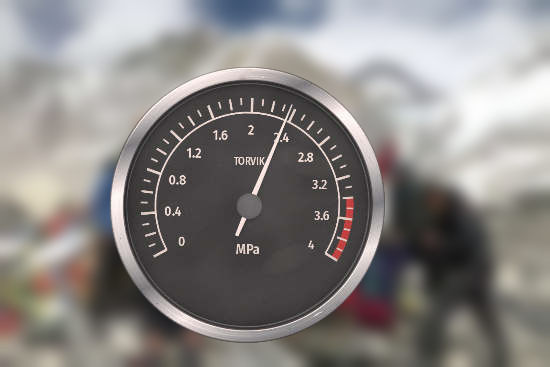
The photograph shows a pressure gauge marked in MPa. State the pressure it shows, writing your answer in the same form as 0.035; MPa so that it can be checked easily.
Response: 2.35; MPa
